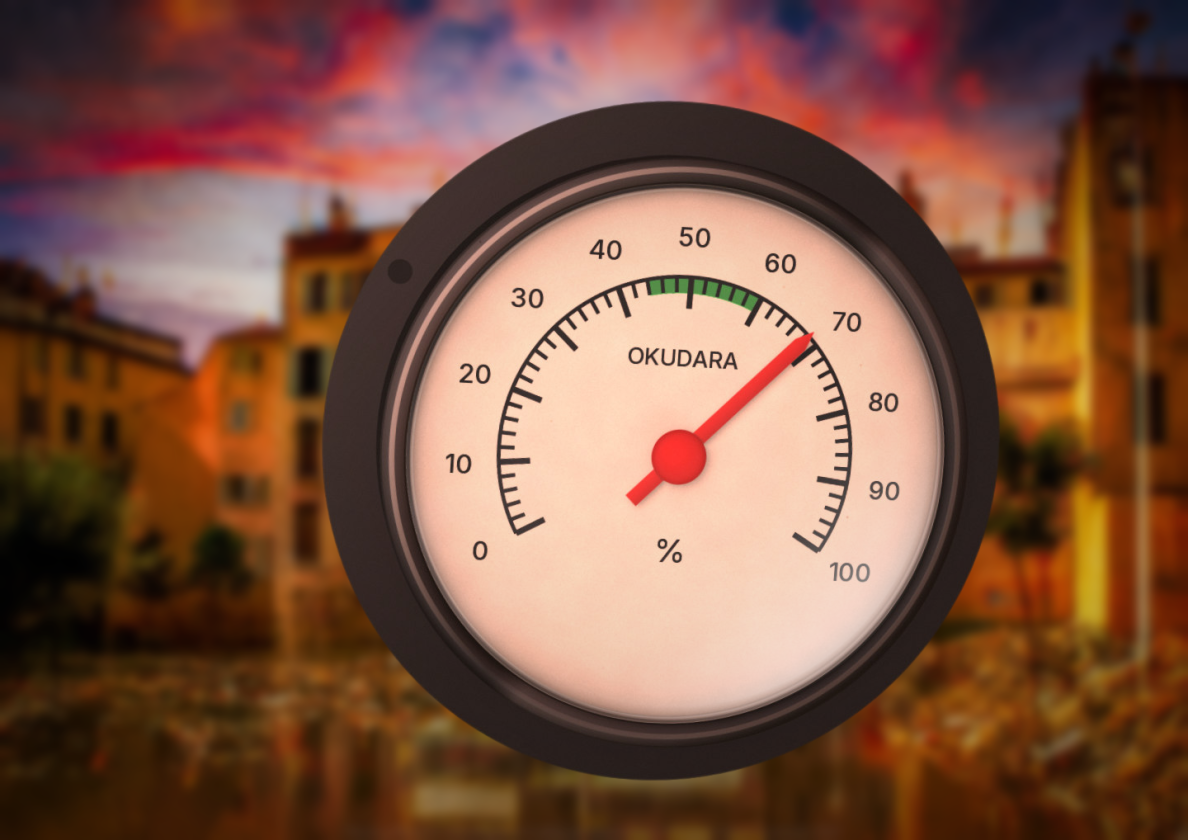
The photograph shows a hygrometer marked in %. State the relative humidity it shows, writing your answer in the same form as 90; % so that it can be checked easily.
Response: 68; %
